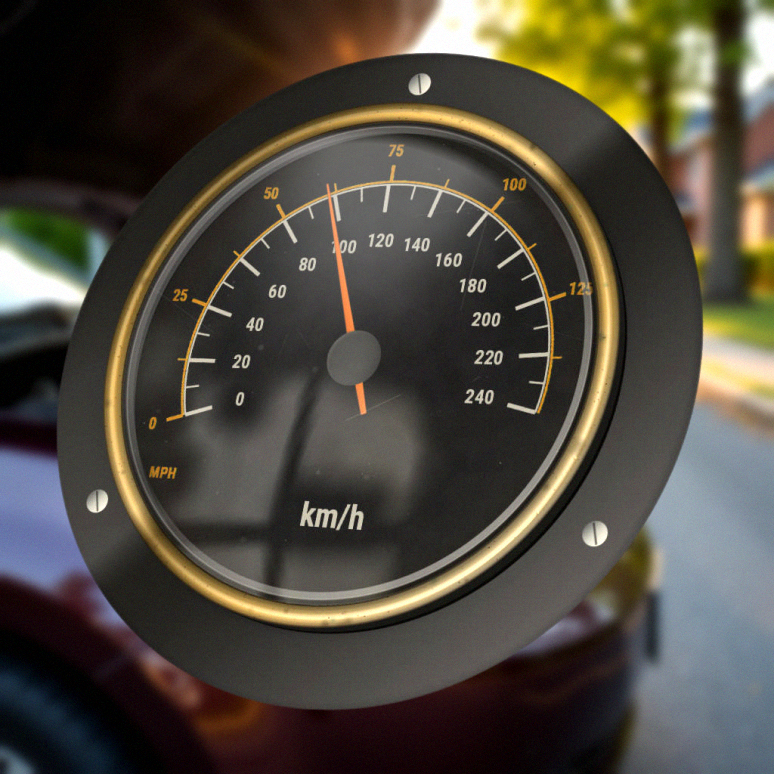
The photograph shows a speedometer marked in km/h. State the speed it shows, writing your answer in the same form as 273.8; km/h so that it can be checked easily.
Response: 100; km/h
